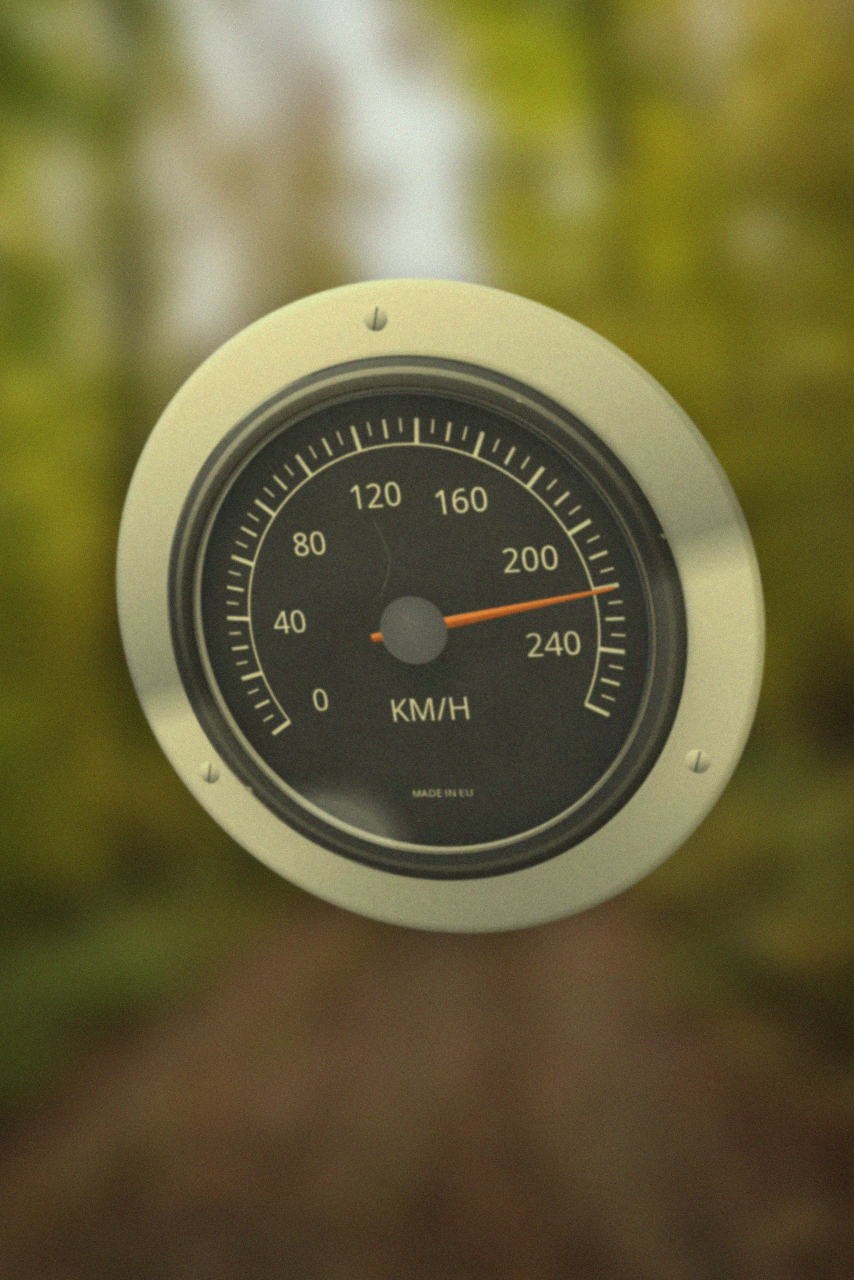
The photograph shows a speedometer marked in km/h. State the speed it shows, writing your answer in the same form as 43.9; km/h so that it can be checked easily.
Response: 220; km/h
